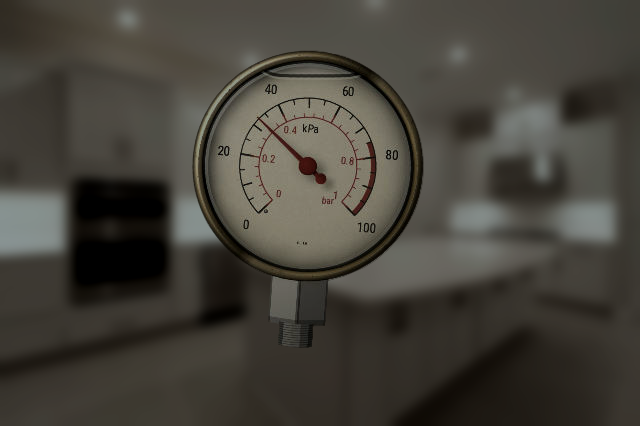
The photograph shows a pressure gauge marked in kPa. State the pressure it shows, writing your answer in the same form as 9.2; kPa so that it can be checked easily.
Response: 32.5; kPa
